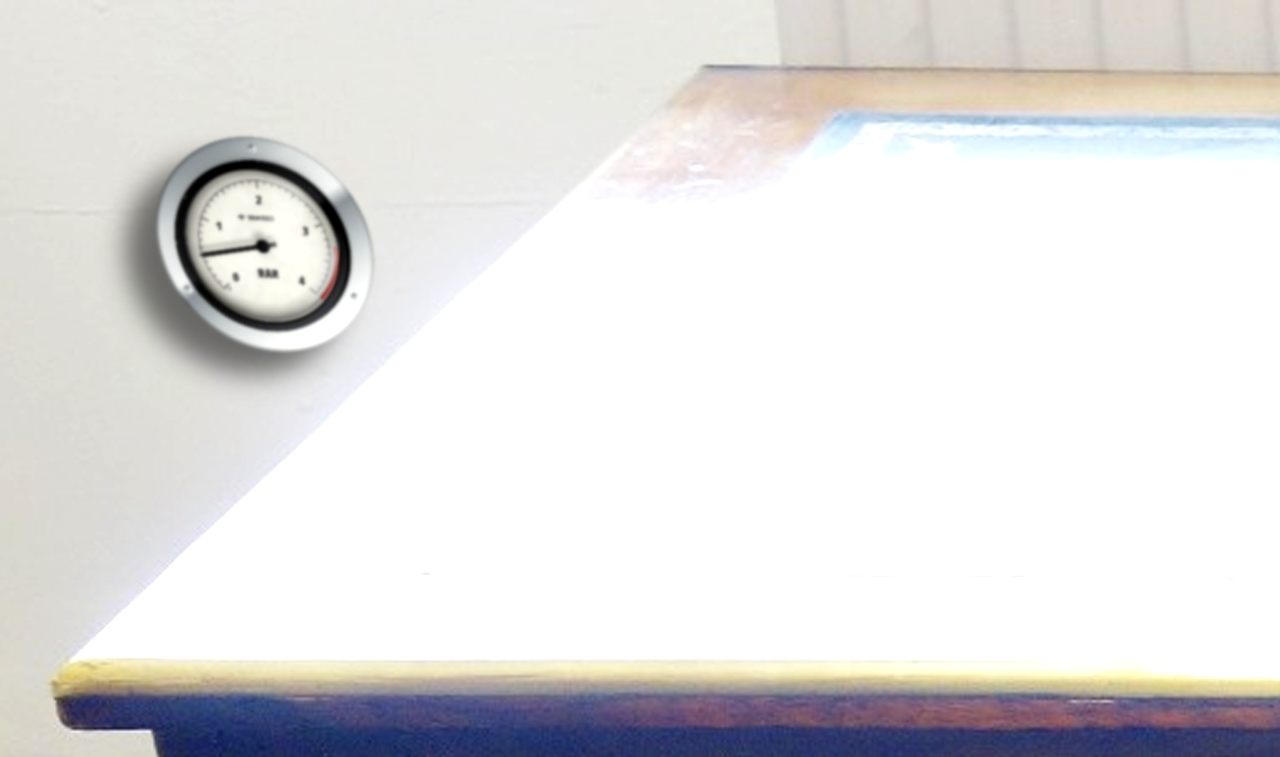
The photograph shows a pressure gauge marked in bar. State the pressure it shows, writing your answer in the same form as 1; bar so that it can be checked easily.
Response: 0.5; bar
